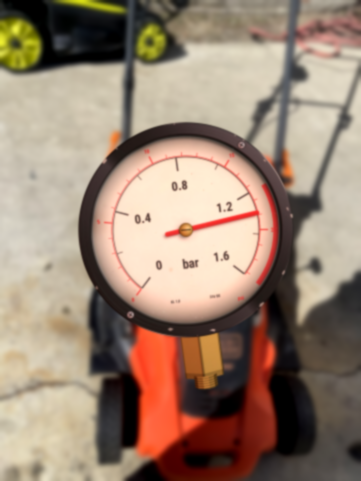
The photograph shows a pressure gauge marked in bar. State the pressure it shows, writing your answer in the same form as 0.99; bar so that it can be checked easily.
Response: 1.3; bar
